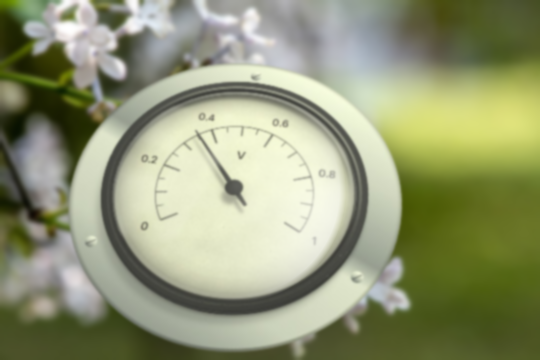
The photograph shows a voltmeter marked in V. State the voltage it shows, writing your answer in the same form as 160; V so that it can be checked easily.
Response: 0.35; V
